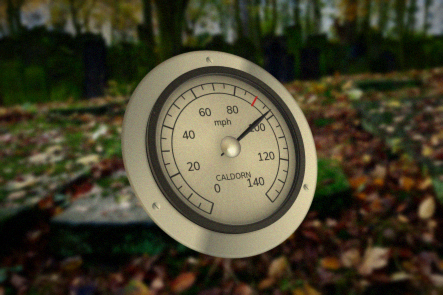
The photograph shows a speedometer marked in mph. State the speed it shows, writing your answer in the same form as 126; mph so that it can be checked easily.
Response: 97.5; mph
